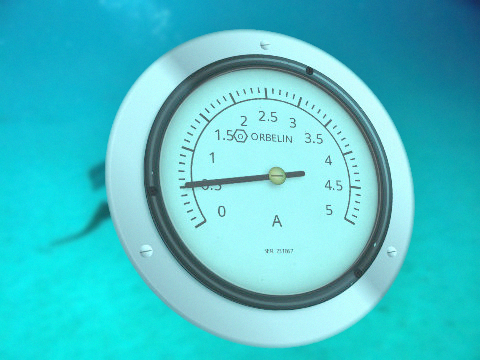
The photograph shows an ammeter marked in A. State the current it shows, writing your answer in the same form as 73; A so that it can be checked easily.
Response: 0.5; A
